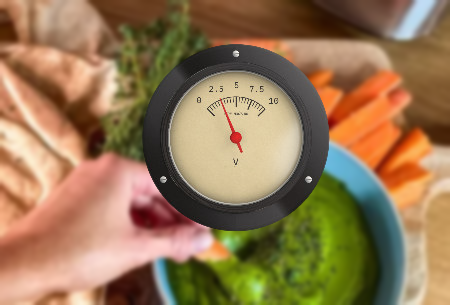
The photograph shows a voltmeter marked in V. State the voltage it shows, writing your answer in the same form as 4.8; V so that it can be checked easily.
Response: 2.5; V
